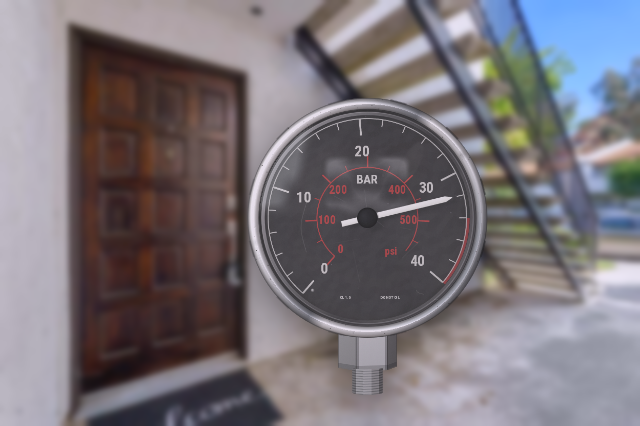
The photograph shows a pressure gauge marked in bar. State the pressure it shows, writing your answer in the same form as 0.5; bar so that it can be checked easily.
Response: 32; bar
